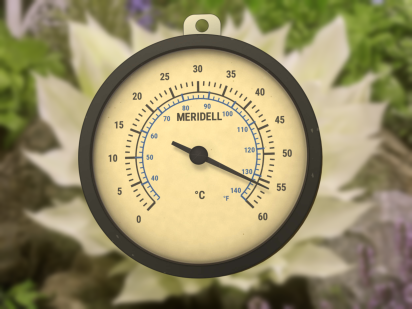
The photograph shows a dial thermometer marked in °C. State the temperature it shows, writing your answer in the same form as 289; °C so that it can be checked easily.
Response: 56; °C
